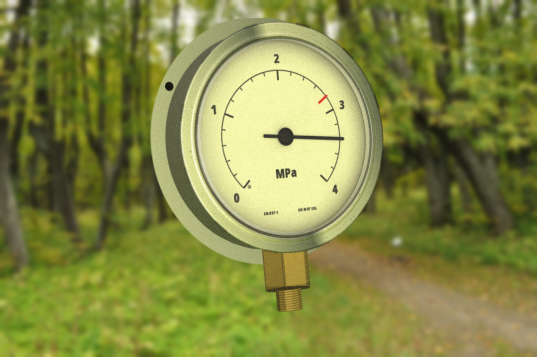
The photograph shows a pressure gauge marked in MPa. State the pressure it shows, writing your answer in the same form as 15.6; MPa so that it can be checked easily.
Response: 3.4; MPa
